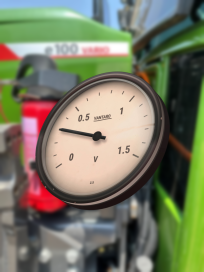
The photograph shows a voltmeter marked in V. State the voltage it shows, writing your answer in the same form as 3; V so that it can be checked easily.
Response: 0.3; V
